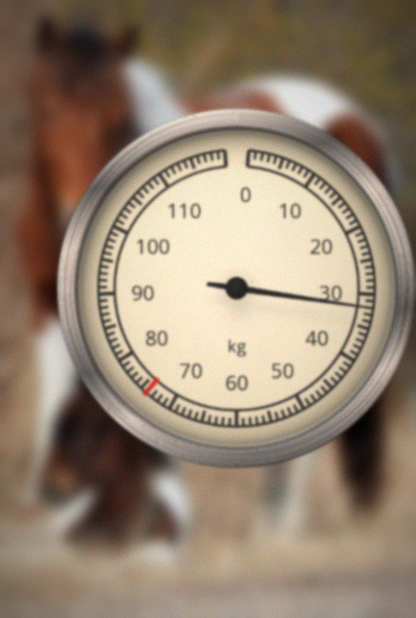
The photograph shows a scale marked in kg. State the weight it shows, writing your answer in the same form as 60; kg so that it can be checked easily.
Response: 32; kg
